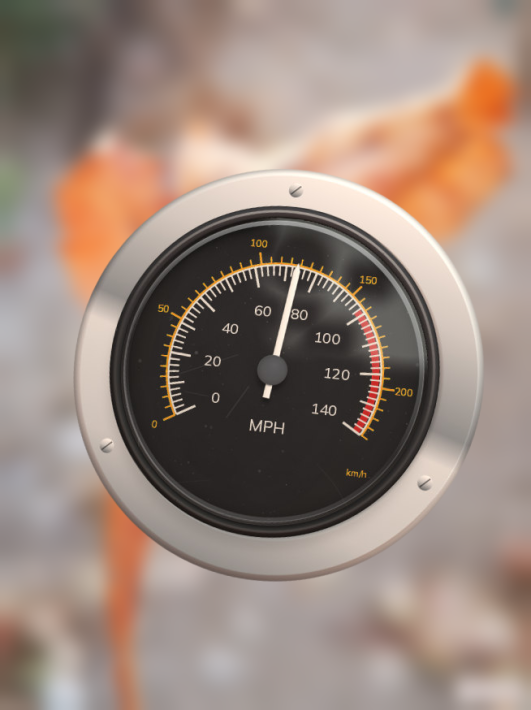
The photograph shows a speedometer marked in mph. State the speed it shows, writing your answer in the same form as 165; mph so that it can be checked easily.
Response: 74; mph
